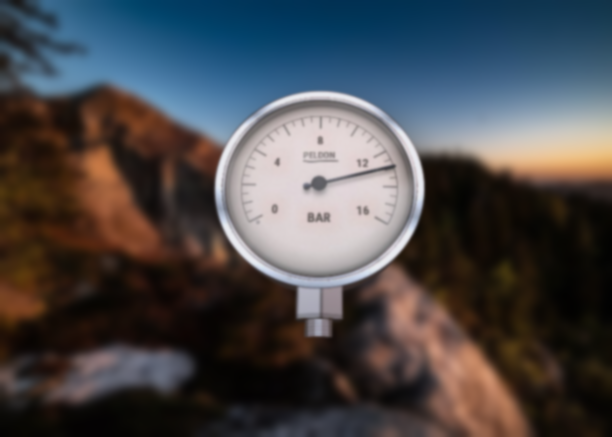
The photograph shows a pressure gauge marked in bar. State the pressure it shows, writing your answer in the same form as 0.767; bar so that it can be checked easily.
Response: 13; bar
